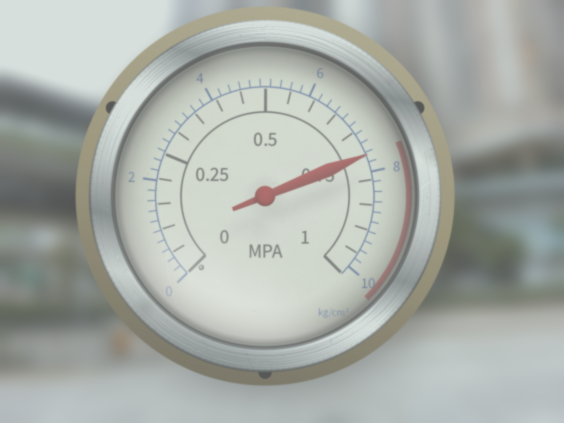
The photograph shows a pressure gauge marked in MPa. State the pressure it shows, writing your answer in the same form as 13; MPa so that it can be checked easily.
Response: 0.75; MPa
